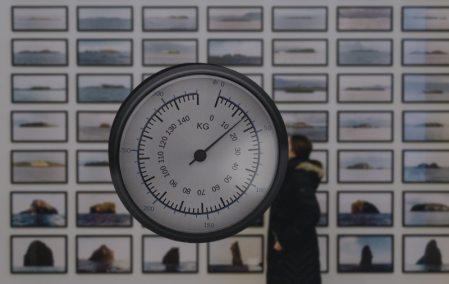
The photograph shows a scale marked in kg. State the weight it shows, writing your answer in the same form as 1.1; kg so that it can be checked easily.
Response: 14; kg
